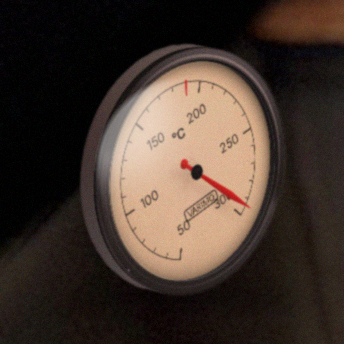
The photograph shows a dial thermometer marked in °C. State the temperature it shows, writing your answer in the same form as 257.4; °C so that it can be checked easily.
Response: 295; °C
